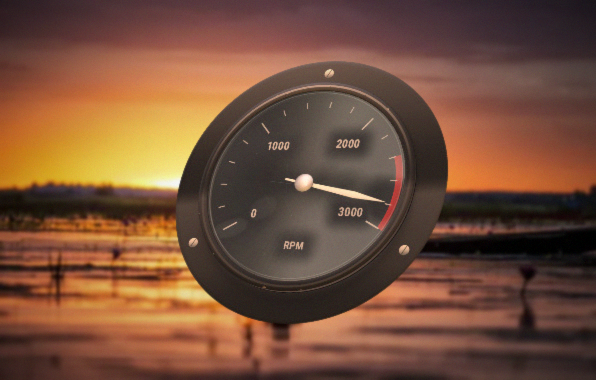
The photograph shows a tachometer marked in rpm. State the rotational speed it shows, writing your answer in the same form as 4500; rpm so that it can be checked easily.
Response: 2800; rpm
